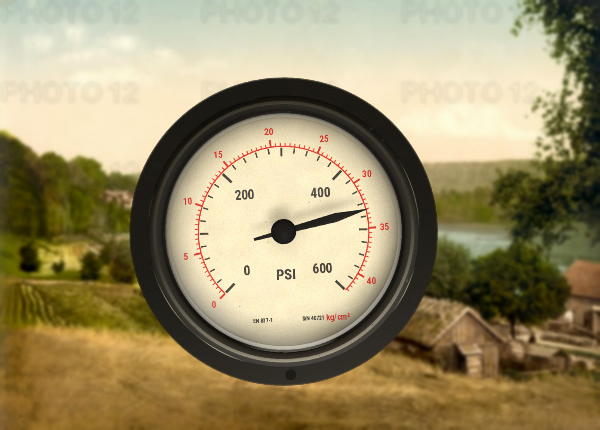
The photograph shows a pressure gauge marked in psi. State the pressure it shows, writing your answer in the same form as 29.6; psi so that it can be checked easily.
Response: 470; psi
